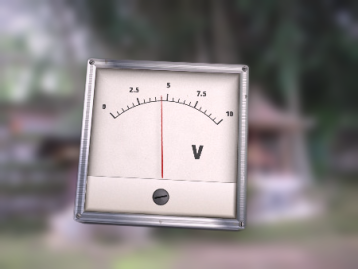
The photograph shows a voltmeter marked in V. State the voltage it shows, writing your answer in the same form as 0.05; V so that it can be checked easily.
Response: 4.5; V
